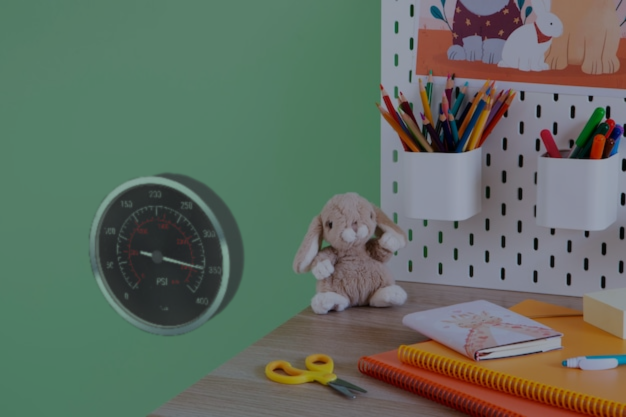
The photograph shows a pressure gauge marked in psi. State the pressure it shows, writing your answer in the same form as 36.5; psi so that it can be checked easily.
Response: 350; psi
